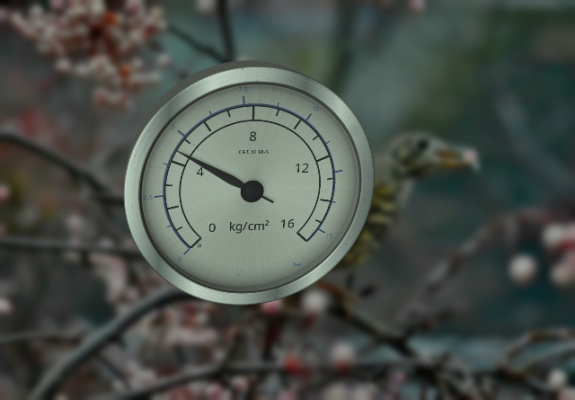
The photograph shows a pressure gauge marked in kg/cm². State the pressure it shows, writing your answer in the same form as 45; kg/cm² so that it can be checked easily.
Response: 4.5; kg/cm²
